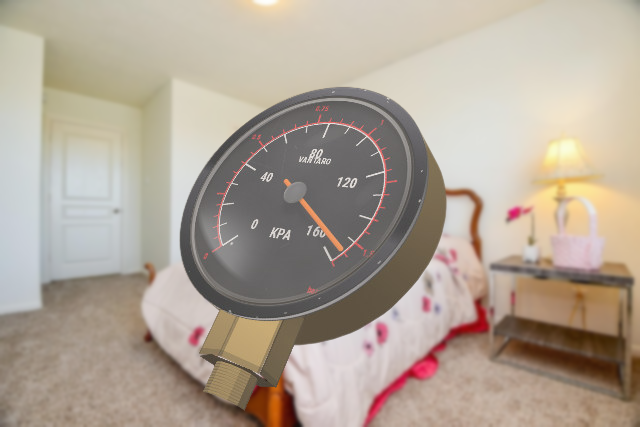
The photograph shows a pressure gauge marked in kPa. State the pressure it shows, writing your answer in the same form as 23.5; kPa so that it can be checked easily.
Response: 155; kPa
